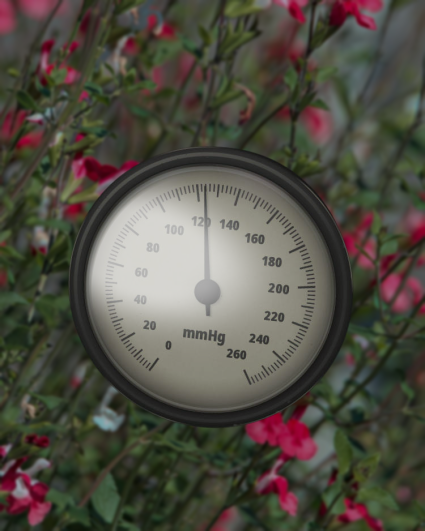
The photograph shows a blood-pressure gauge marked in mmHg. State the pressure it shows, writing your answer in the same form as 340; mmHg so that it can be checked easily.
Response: 124; mmHg
